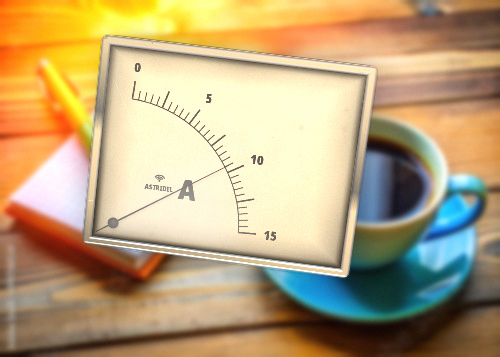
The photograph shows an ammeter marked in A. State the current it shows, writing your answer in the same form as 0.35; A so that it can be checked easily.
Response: 9.5; A
